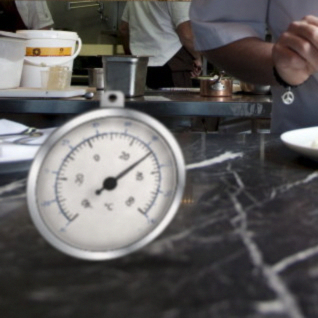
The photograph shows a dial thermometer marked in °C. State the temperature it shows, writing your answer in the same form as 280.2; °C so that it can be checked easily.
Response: 30; °C
